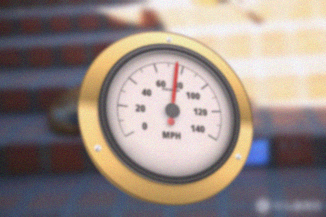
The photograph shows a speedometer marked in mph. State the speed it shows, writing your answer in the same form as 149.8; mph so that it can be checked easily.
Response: 75; mph
